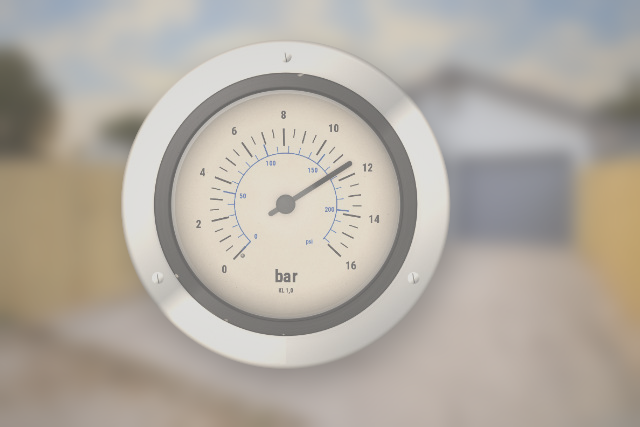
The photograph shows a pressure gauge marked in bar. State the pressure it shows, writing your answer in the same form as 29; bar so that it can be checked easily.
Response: 11.5; bar
